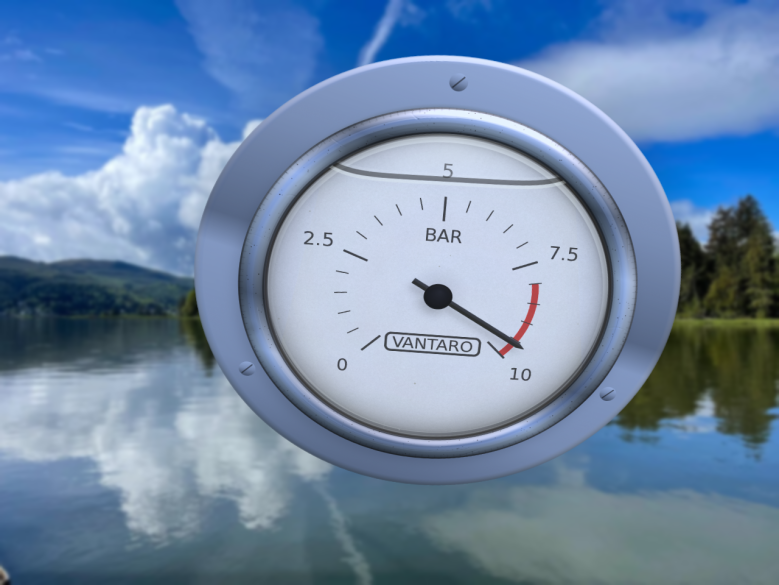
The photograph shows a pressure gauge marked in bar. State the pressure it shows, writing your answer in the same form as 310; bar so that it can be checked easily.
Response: 9.5; bar
